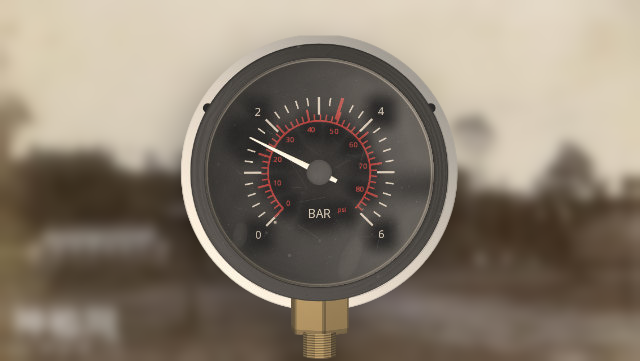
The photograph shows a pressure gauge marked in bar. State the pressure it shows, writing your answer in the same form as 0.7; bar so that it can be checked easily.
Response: 1.6; bar
